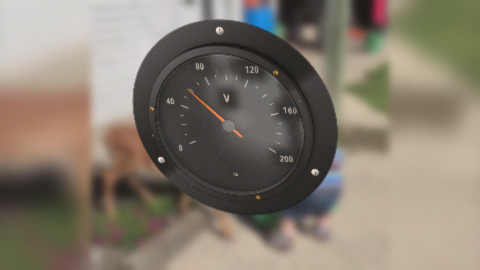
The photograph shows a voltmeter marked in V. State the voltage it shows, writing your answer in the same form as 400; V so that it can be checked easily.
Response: 60; V
